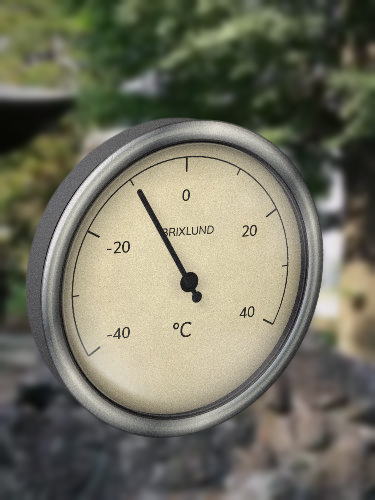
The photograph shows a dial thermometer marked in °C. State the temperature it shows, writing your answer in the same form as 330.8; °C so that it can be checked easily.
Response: -10; °C
